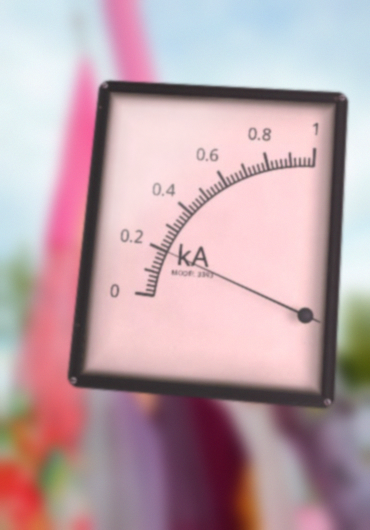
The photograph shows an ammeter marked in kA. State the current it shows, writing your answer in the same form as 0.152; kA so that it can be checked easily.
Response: 0.2; kA
